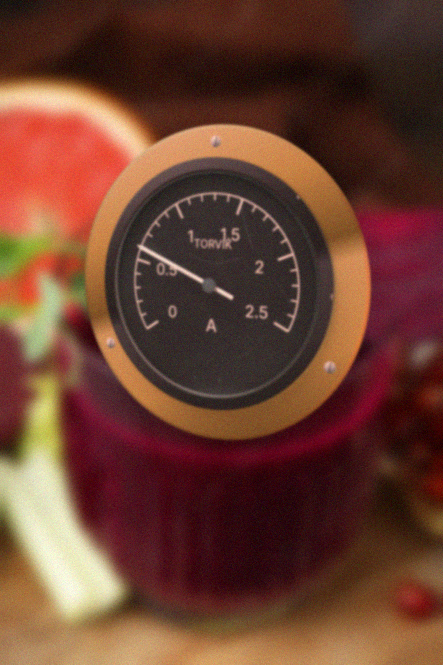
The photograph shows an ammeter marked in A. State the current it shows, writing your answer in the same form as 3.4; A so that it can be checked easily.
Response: 0.6; A
